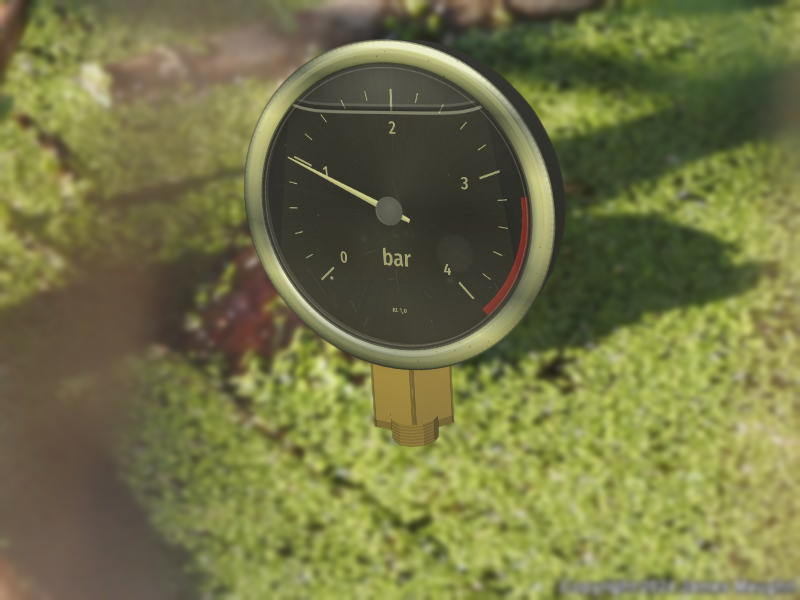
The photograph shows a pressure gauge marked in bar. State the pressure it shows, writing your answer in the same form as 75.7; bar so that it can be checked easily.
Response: 1; bar
